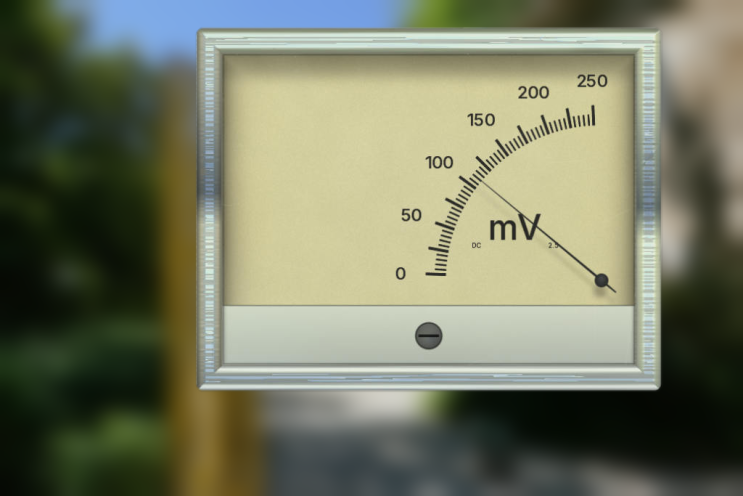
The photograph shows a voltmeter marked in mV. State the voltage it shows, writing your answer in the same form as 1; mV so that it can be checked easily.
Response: 110; mV
